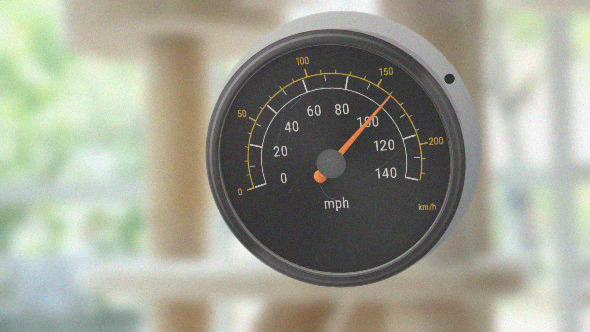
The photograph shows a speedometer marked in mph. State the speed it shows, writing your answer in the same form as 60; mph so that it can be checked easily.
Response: 100; mph
